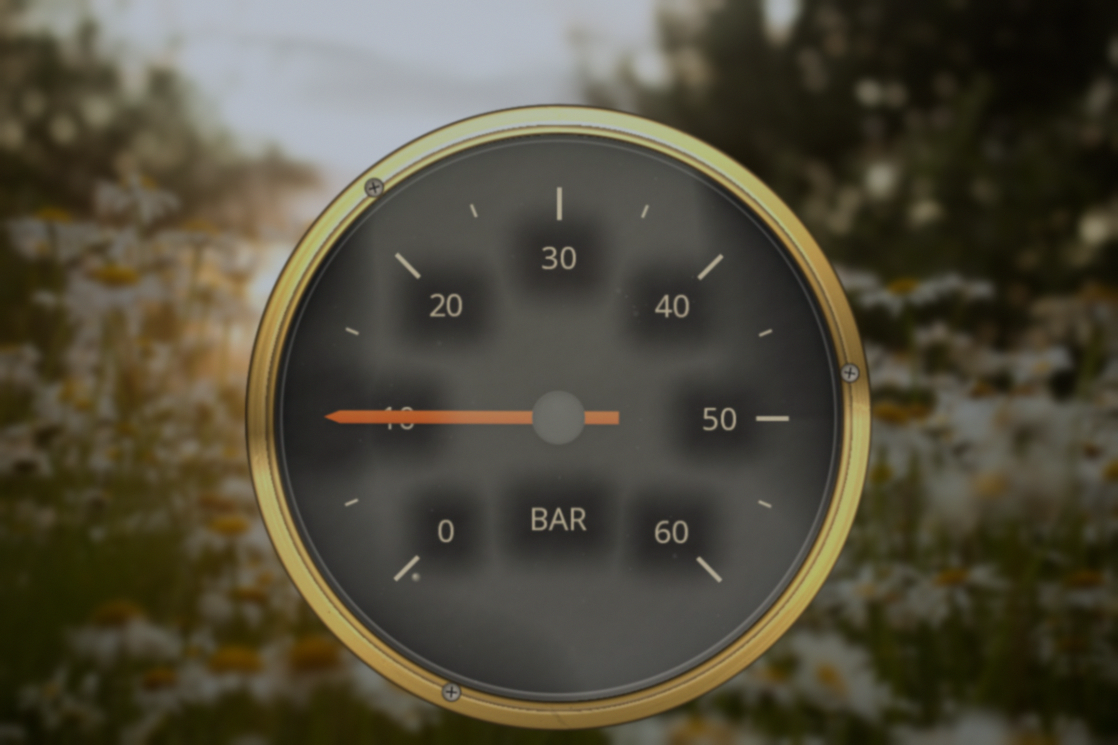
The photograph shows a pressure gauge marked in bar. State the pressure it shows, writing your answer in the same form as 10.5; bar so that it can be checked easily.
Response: 10; bar
